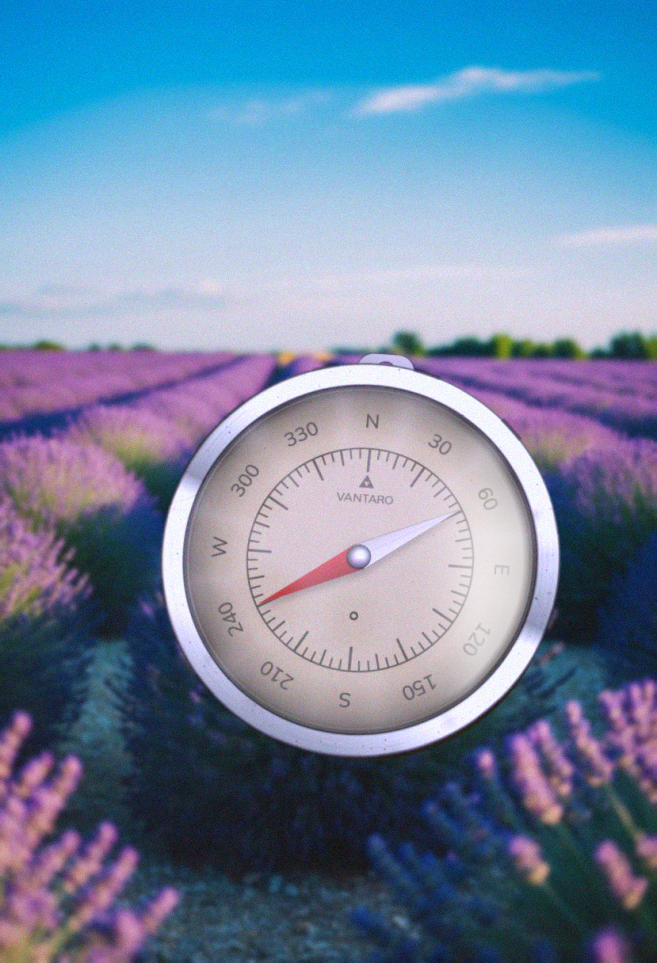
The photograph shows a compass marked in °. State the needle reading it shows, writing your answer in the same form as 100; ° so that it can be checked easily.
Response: 240; °
